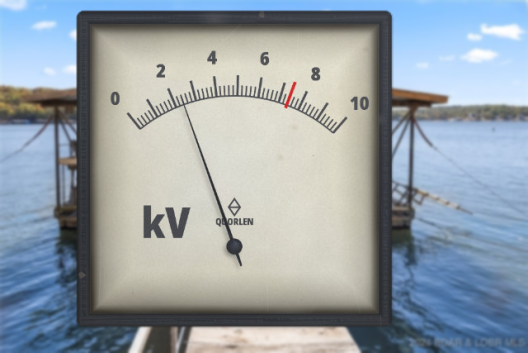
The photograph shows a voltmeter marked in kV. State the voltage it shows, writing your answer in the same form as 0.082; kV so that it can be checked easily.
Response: 2.4; kV
